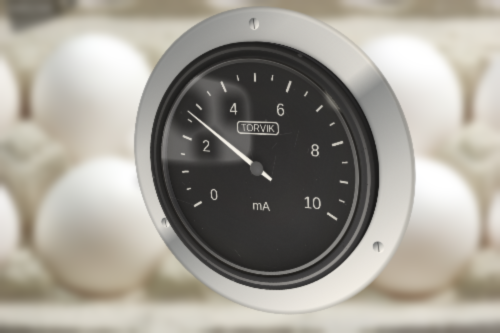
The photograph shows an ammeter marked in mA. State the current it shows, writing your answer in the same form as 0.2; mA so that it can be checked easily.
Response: 2.75; mA
